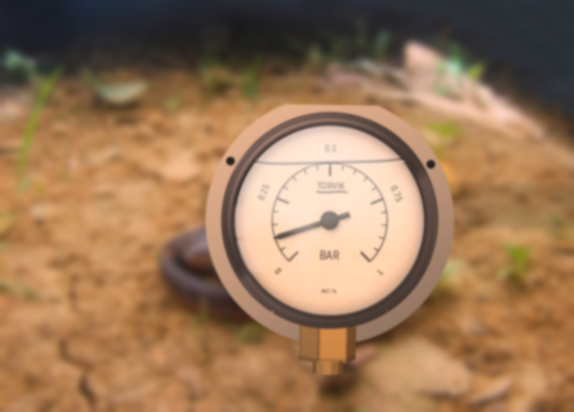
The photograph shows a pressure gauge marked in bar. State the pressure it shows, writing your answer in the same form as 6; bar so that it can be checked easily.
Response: 0.1; bar
